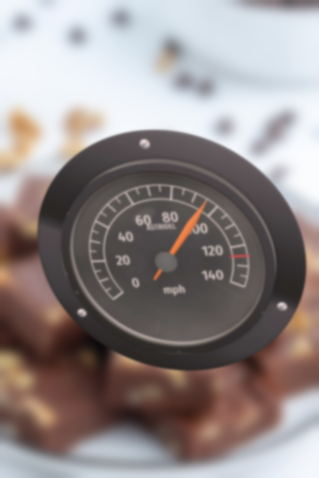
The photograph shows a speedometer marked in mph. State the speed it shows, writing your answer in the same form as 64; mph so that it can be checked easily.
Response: 95; mph
